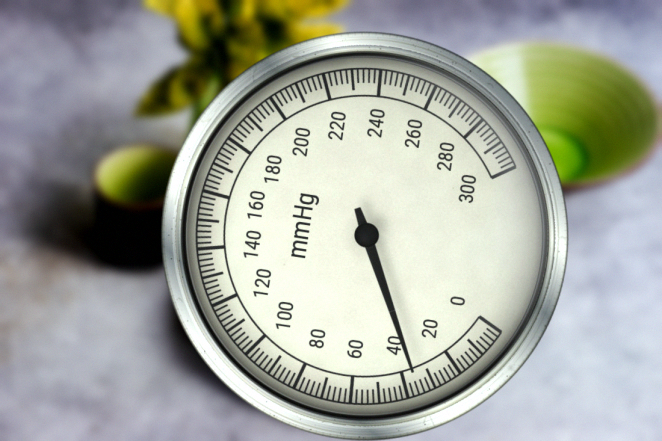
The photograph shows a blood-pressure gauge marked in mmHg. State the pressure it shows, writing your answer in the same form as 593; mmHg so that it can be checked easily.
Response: 36; mmHg
